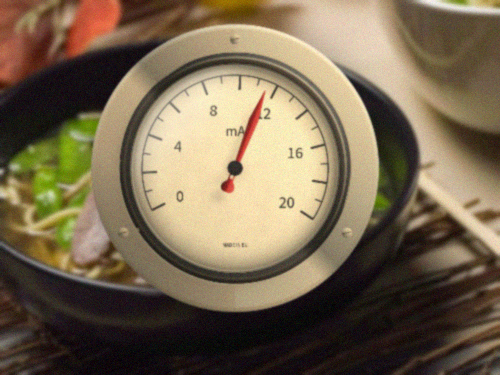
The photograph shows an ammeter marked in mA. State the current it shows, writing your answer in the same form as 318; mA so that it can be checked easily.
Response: 11.5; mA
